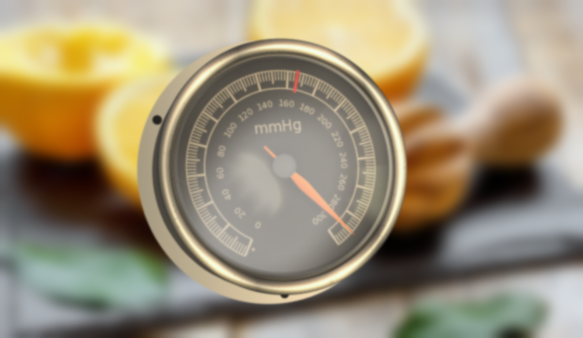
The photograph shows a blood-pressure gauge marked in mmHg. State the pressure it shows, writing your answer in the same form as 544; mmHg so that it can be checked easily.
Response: 290; mmHg
